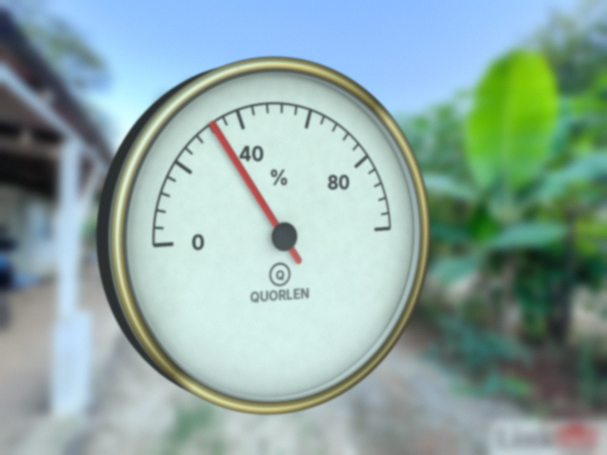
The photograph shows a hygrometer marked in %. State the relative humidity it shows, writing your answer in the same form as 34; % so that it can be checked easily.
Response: 32; %
